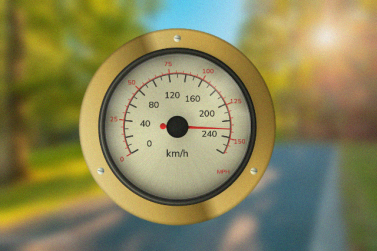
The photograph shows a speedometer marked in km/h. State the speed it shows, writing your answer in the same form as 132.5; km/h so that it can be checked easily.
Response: 230; km/h
